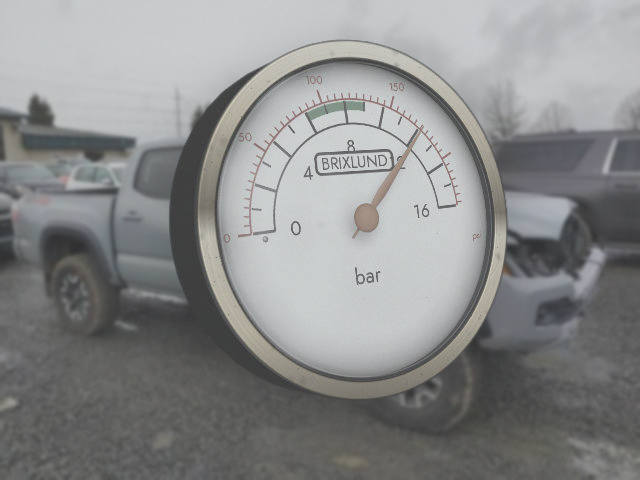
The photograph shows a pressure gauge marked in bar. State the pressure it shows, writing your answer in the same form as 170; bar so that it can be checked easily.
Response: 12; bar
